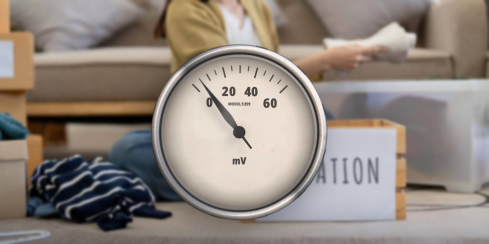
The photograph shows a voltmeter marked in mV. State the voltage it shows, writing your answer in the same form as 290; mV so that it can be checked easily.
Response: 5; mV
